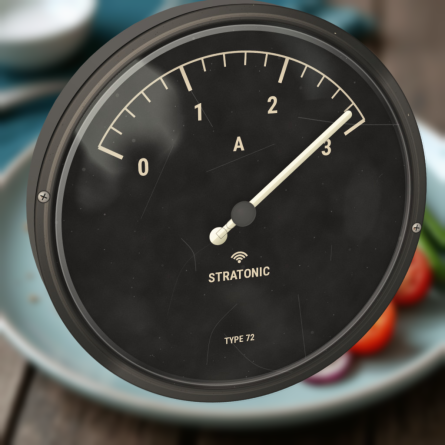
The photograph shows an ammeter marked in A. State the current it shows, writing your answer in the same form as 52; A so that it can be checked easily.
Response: 2.8; A
